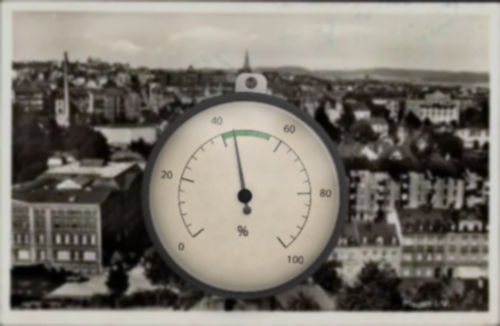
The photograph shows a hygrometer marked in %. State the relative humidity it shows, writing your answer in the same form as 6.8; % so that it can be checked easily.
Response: 44; %
